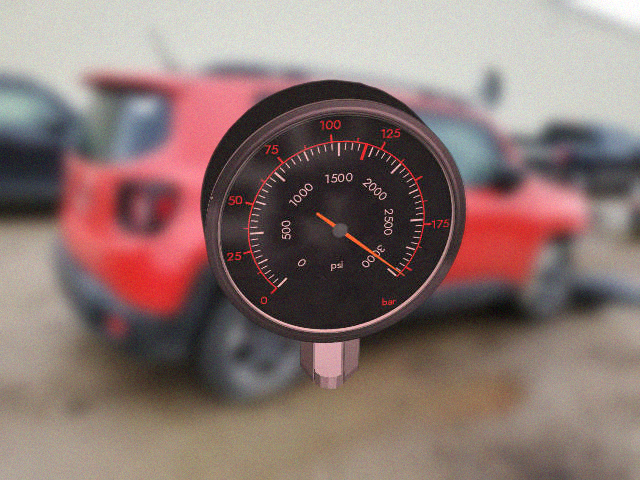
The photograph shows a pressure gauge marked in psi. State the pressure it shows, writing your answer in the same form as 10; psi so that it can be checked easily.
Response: 2950; psi
